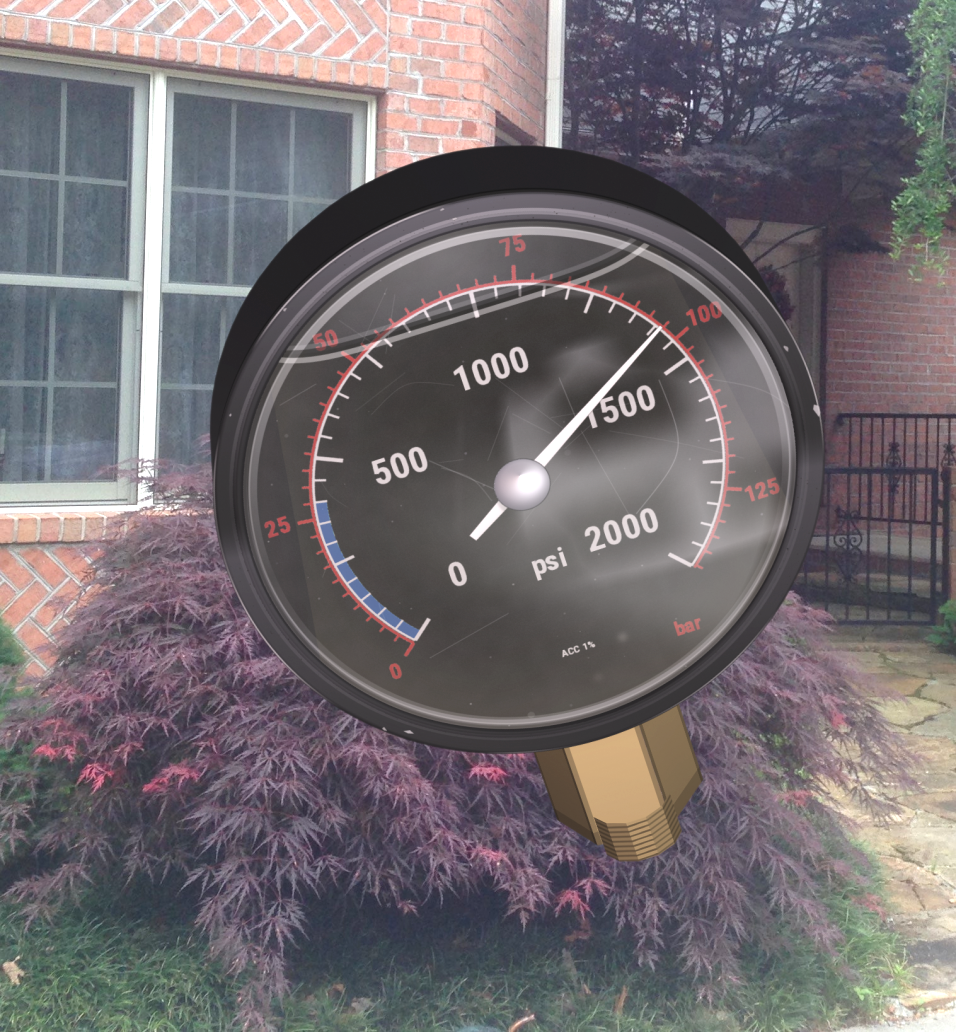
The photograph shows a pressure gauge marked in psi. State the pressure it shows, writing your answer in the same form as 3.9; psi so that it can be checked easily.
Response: 1400; psi
